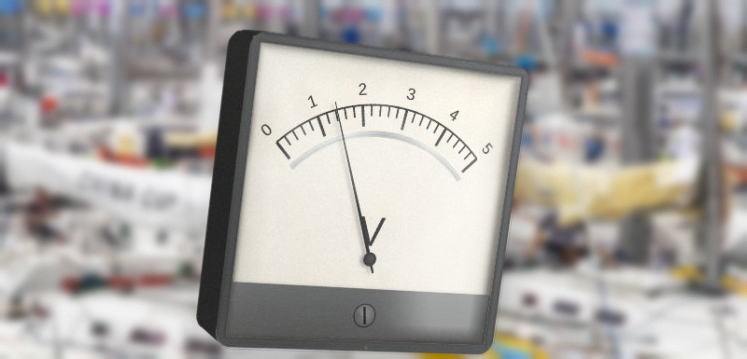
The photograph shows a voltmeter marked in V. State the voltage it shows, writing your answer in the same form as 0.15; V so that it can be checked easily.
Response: 1.4; V
